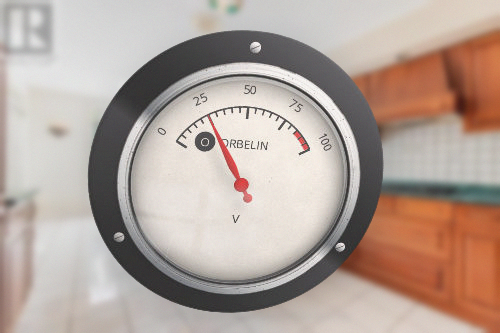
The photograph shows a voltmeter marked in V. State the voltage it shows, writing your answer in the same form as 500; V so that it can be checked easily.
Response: 25; V
